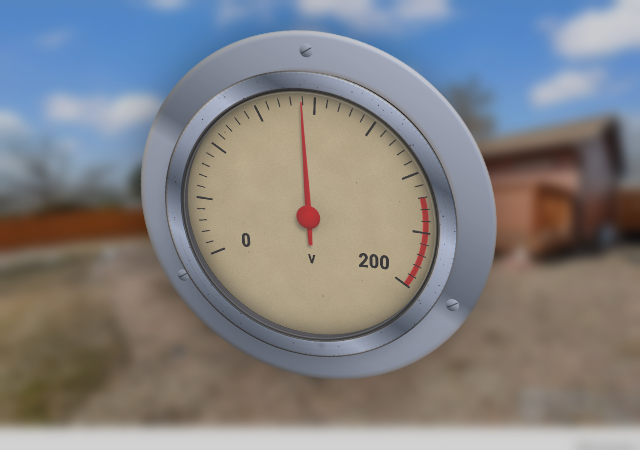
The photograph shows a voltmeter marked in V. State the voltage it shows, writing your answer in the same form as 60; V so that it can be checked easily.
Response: 95; V
